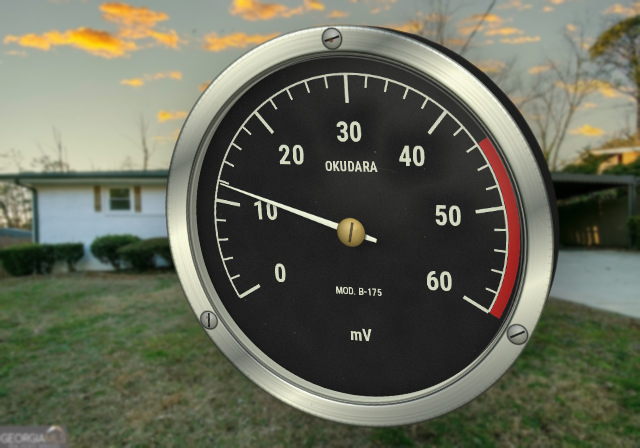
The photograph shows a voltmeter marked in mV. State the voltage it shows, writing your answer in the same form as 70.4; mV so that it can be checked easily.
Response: 12; mV
